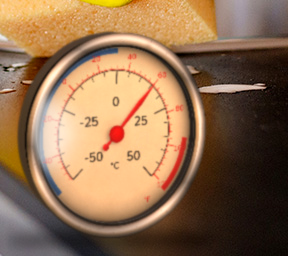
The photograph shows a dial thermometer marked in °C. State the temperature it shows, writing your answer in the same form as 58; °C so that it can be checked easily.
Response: 15; °C
